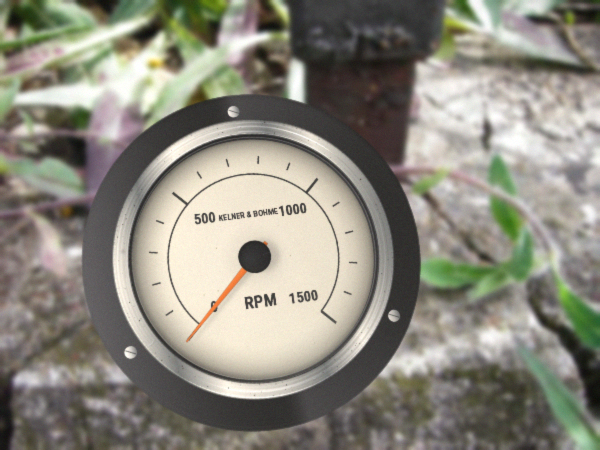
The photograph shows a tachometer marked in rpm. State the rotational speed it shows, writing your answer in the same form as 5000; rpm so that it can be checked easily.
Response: 0; rpm
